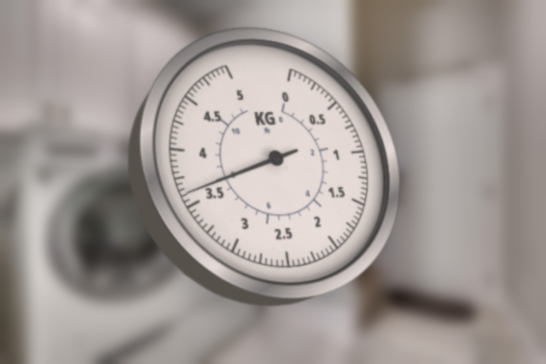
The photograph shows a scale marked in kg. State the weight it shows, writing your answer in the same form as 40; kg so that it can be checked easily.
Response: 3.6; kg
